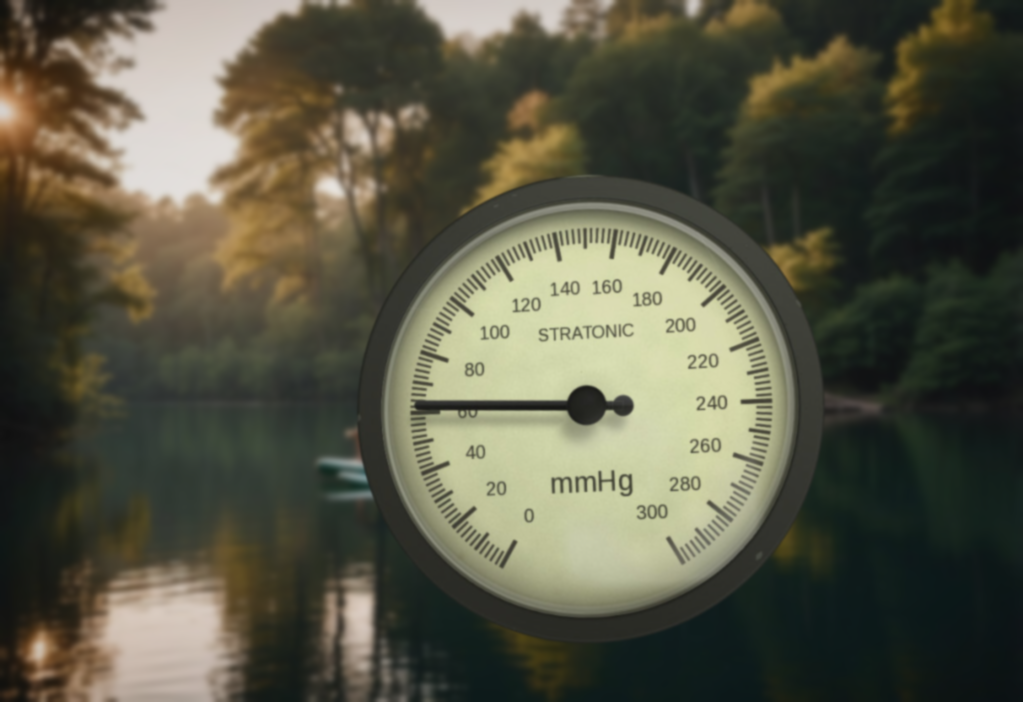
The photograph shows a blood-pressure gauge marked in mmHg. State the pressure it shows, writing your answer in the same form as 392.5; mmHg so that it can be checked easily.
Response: 62; mmHg
